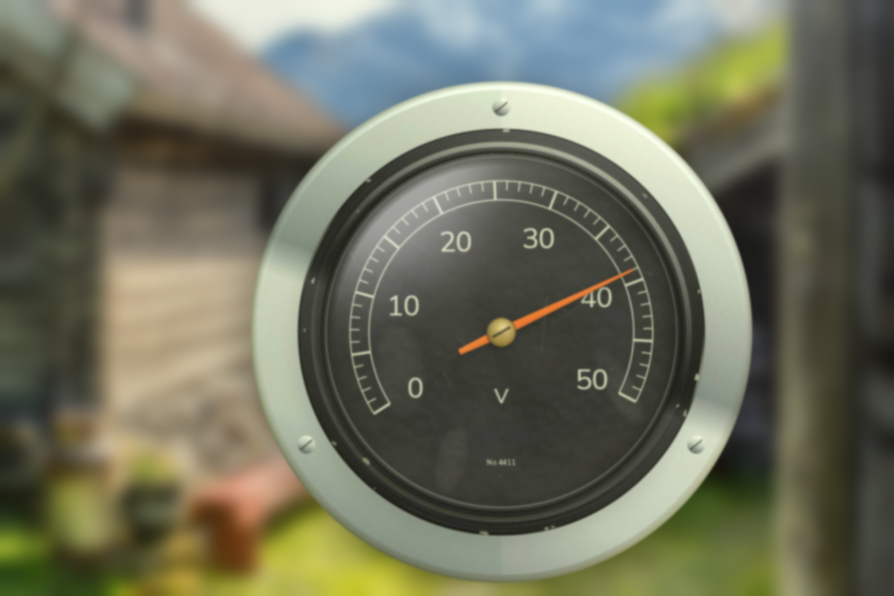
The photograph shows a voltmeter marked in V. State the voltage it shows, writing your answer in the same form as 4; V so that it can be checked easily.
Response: 39; V
